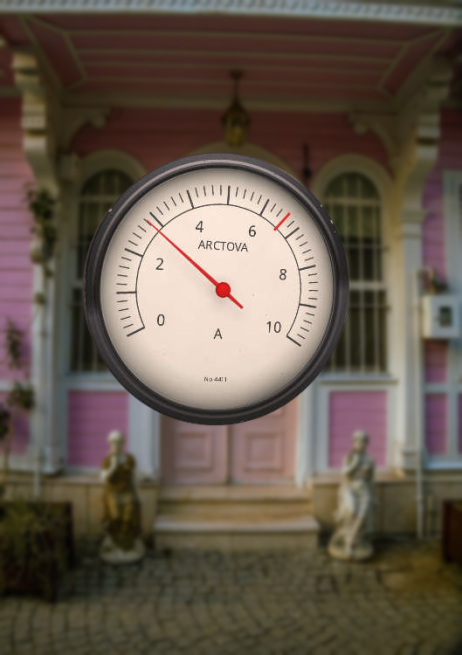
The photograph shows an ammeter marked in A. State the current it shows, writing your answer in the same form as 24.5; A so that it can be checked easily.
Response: 2.8; A
